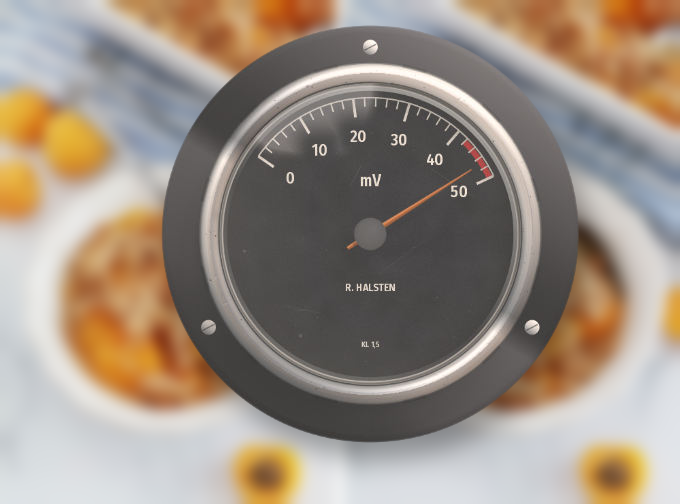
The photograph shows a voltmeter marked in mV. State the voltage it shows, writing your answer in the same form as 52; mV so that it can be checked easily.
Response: 47; mV
